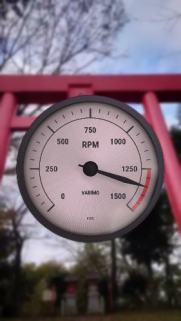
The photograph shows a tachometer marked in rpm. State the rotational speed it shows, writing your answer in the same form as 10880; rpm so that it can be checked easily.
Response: 1350; rpm
